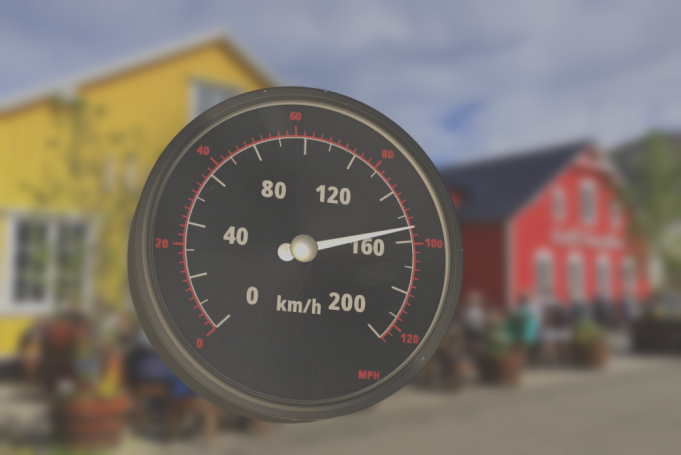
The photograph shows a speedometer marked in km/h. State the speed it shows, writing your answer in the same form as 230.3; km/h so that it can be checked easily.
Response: 155; km/h
